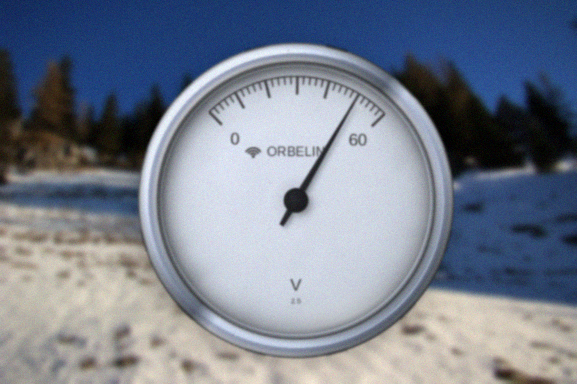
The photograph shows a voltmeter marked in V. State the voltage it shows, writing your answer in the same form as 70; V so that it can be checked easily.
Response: 50; V
